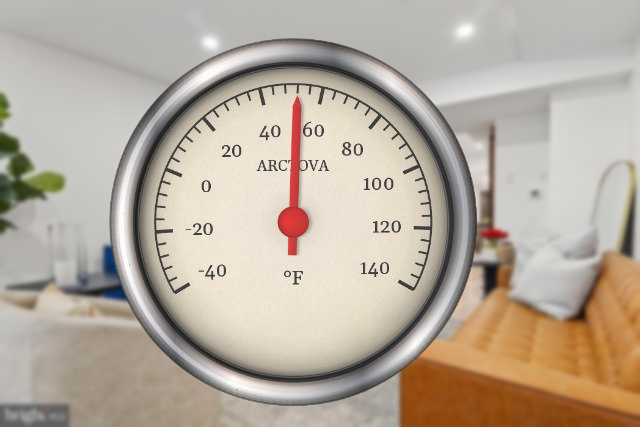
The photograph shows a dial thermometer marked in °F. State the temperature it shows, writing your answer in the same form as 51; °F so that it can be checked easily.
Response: 52; °F
